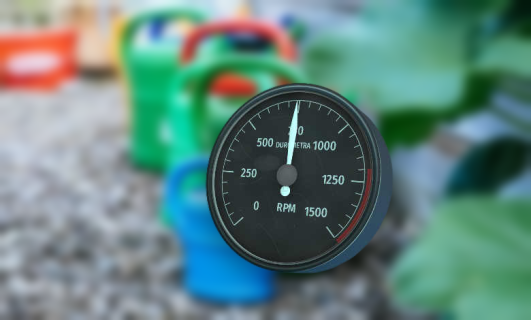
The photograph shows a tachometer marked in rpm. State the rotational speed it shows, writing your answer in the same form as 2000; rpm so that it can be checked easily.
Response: 750; rpm
